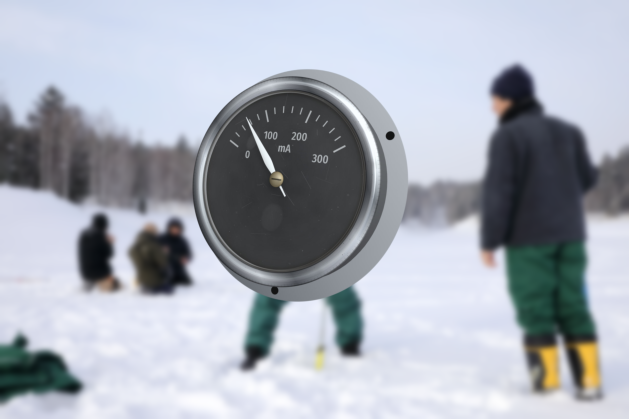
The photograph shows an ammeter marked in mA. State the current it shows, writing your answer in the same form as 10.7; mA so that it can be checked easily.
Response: 60; mA
